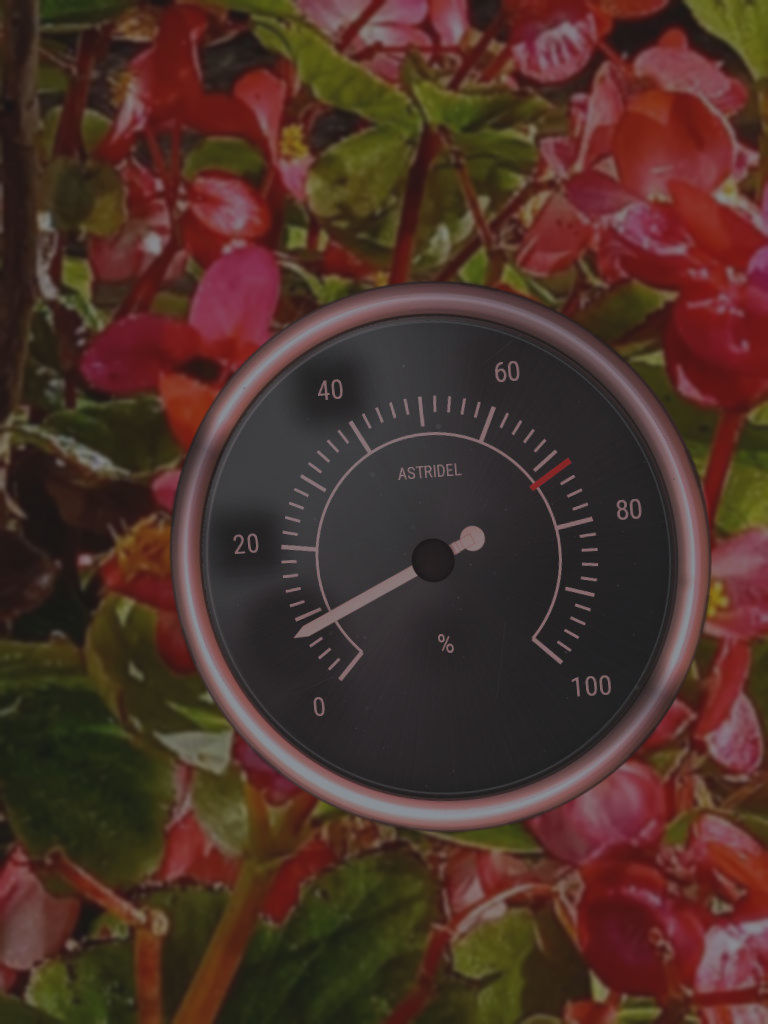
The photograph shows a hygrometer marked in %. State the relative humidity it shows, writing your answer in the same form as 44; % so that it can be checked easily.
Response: 8; %
